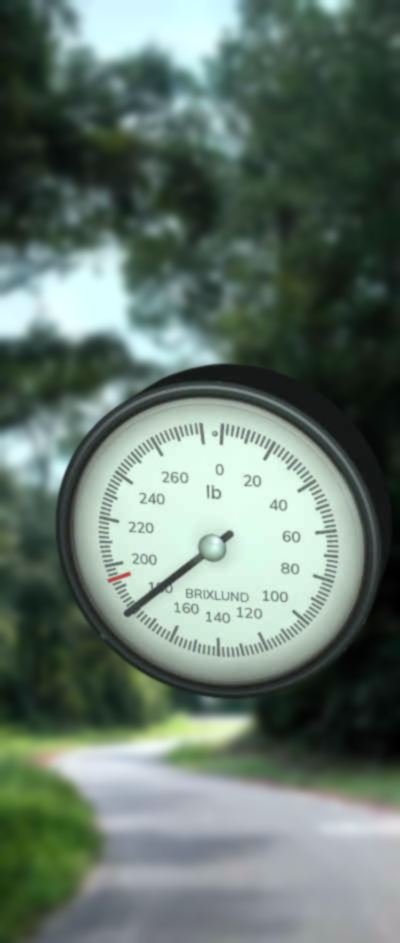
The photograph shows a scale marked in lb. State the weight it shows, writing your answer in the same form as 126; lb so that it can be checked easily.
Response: 180; lb
